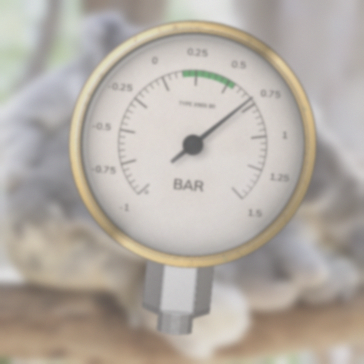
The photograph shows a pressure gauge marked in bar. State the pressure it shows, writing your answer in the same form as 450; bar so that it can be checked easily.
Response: 0.7; bar
